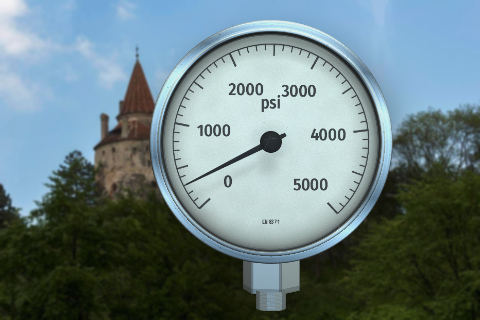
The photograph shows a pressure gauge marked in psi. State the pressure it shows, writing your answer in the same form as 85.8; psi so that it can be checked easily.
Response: 300; psi
